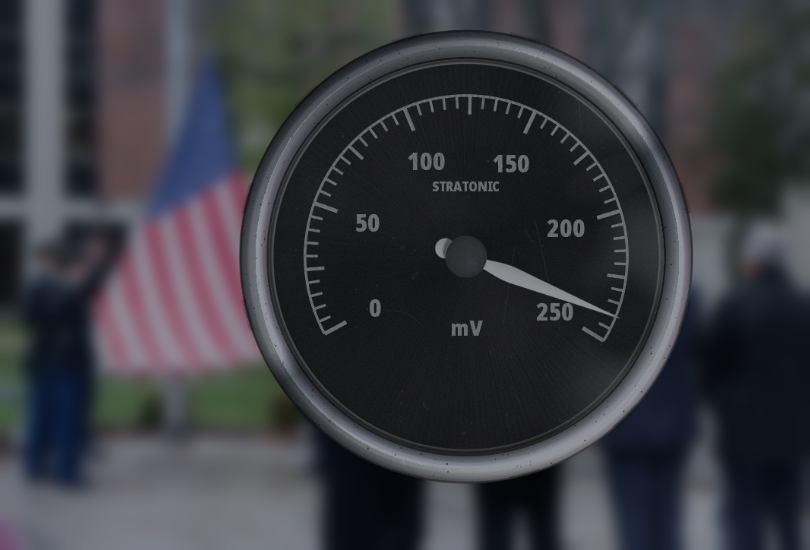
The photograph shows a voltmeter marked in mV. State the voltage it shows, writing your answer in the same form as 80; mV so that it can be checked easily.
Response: 240; mV
